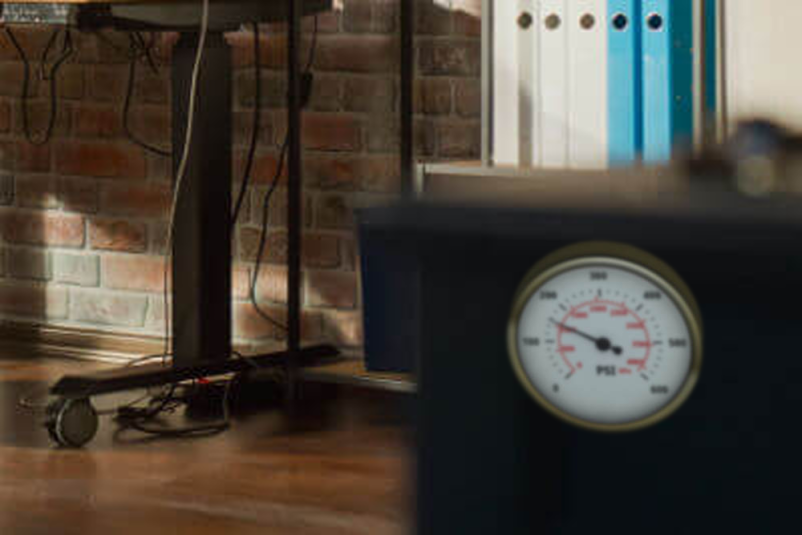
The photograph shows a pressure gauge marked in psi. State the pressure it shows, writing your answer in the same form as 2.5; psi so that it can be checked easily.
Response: 160; psi
